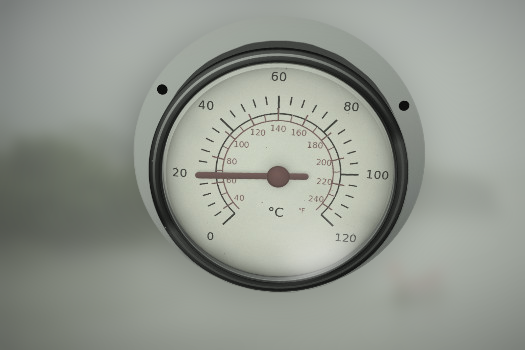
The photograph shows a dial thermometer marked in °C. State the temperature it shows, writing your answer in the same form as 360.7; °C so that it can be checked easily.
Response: 20; °C
